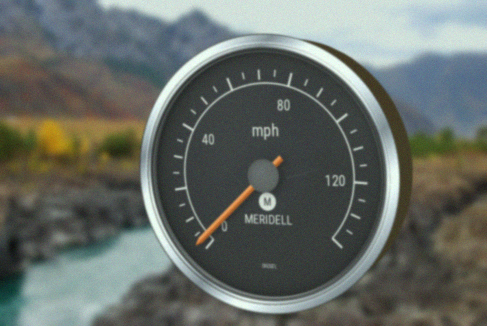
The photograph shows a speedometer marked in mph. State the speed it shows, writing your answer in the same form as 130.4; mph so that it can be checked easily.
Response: 2.5; mph
